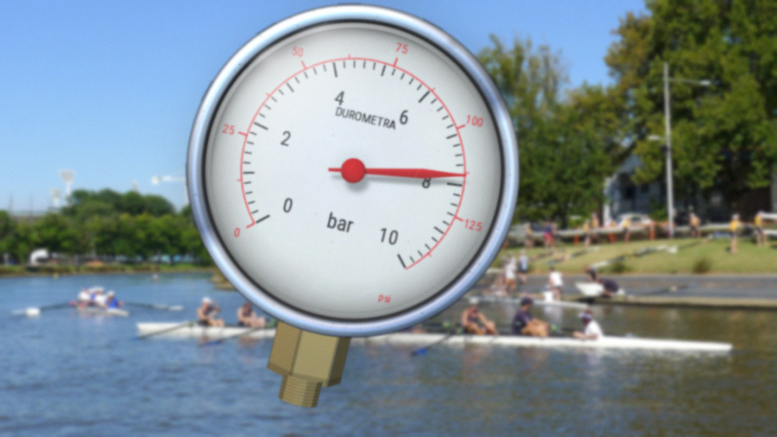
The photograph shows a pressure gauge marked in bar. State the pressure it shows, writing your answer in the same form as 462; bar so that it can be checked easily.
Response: 7.8; bar
